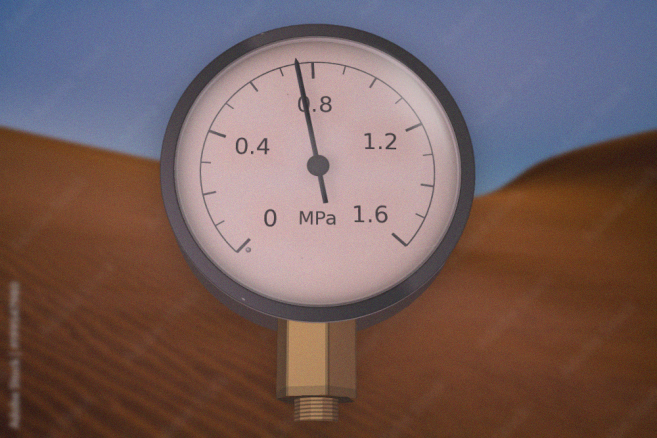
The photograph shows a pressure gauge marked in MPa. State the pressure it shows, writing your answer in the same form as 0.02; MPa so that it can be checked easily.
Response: 0.75; MPa
